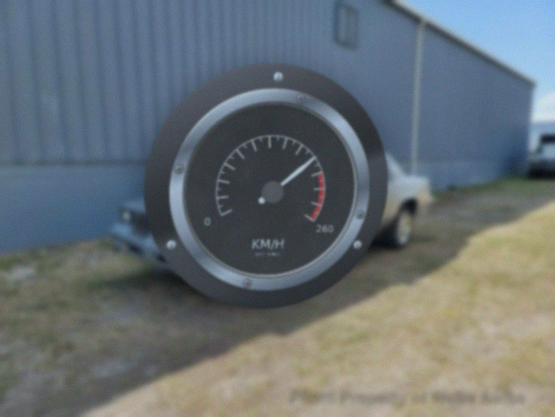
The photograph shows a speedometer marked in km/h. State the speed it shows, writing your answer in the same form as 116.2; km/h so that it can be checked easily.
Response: 180; km/h
